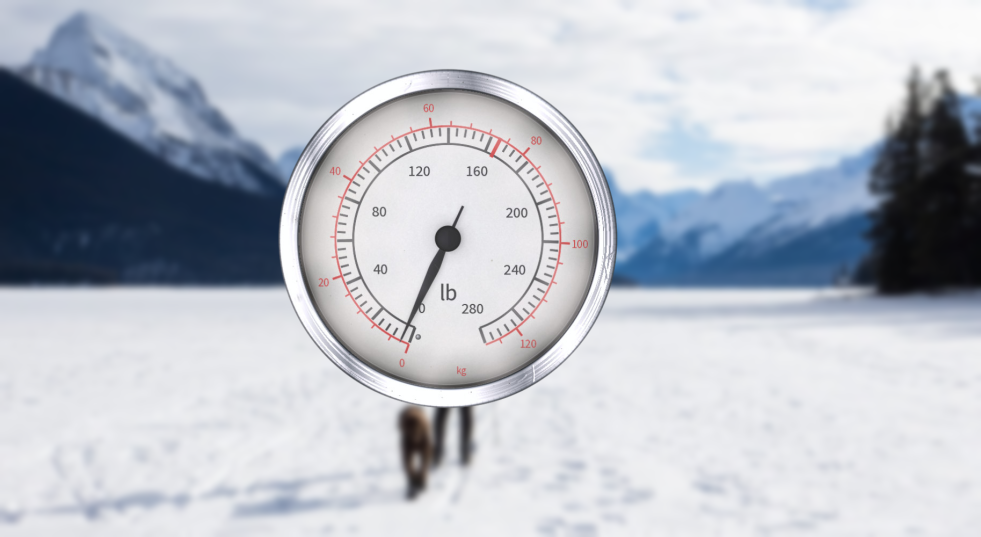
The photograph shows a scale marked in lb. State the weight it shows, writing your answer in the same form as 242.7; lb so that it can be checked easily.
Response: 4; lb
